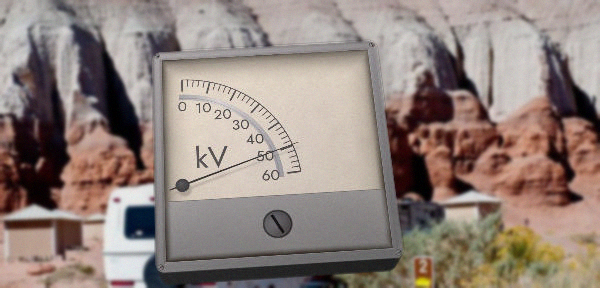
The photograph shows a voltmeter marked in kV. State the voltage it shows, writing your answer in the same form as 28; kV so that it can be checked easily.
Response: 50; kV
